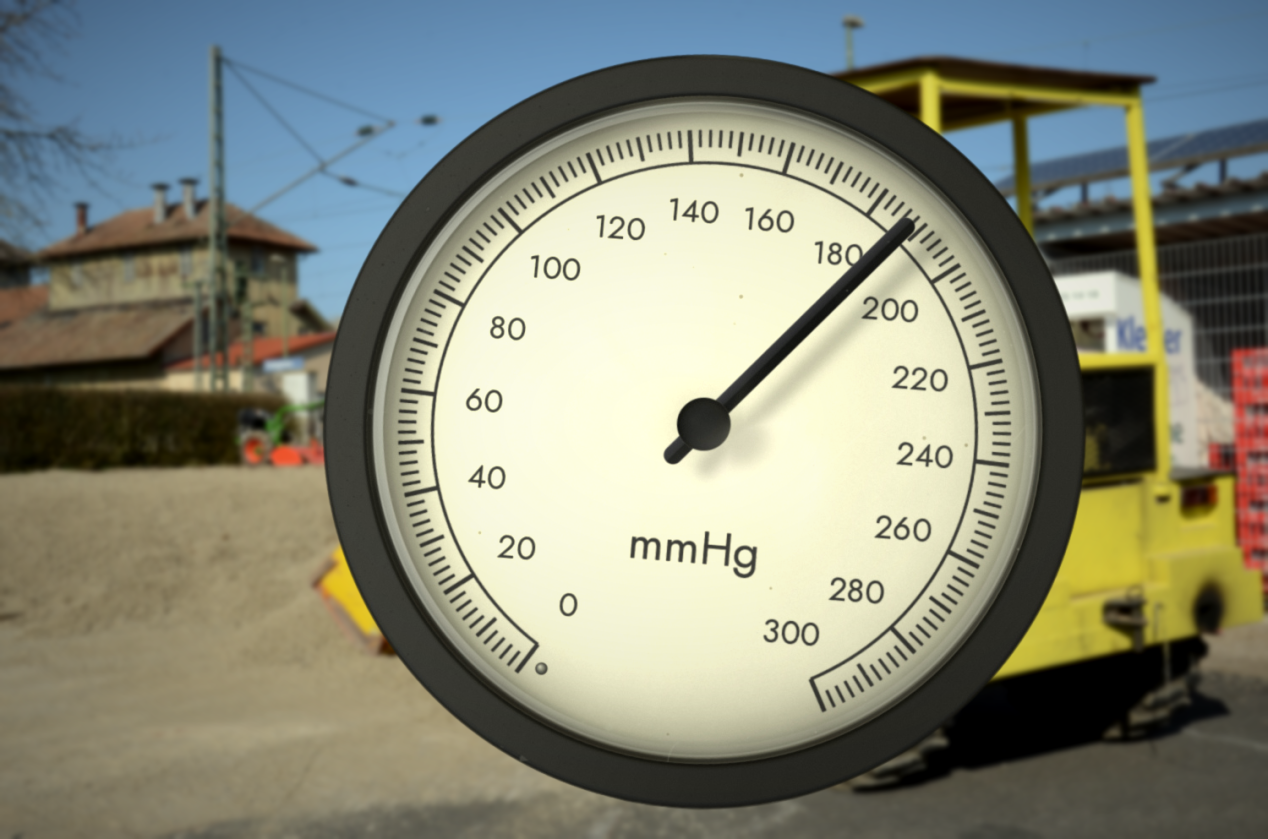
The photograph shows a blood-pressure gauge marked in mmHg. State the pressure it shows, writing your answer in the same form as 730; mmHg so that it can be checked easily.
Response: 188; mmHg
